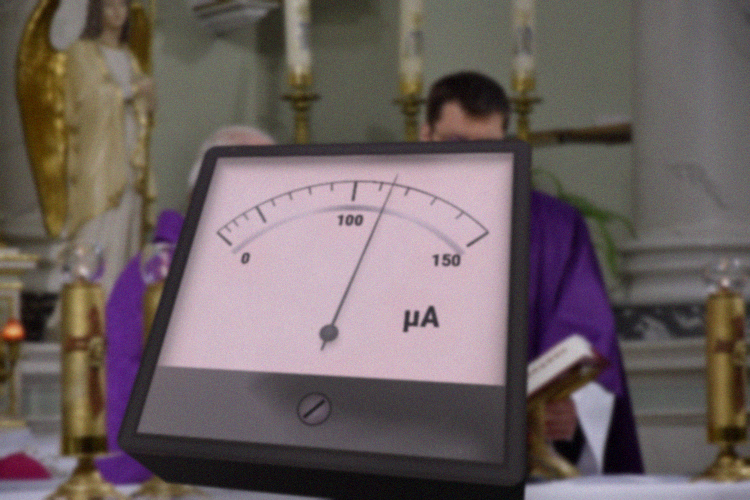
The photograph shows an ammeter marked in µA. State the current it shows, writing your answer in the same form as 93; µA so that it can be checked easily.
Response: 115; µA
